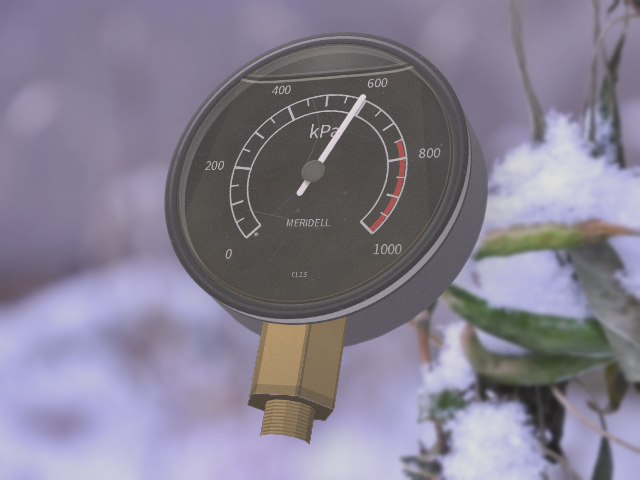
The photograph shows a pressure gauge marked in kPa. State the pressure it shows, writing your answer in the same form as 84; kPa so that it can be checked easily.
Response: 600; kPa
